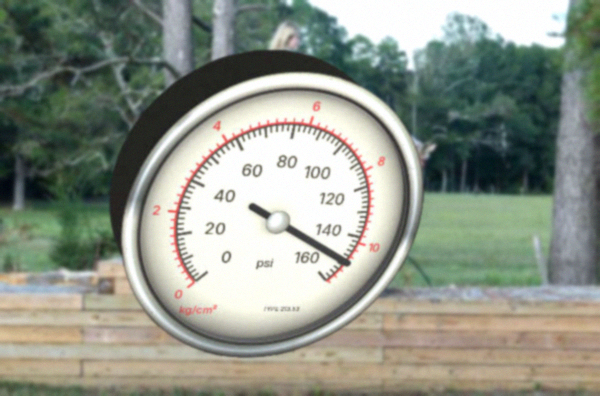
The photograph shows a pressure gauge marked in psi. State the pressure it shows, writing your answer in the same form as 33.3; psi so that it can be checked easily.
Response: 150; psi
